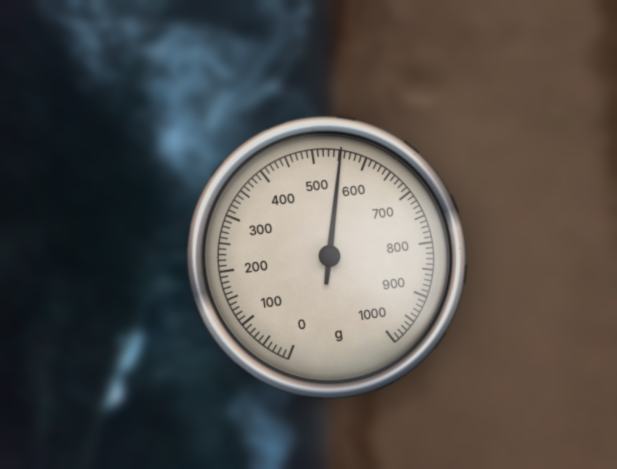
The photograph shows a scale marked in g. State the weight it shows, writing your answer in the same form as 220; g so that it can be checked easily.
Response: 550; g
